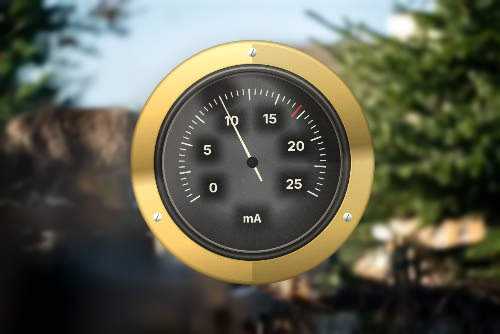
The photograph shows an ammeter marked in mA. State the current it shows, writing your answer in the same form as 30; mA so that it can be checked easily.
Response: 10; mA
